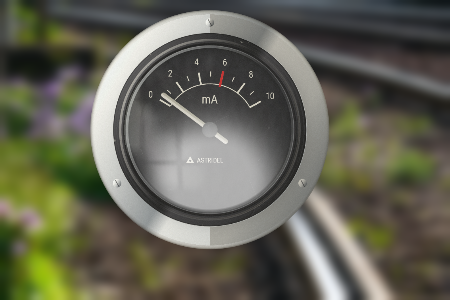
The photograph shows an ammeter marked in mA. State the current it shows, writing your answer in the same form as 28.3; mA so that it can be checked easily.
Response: 0.5; mA
